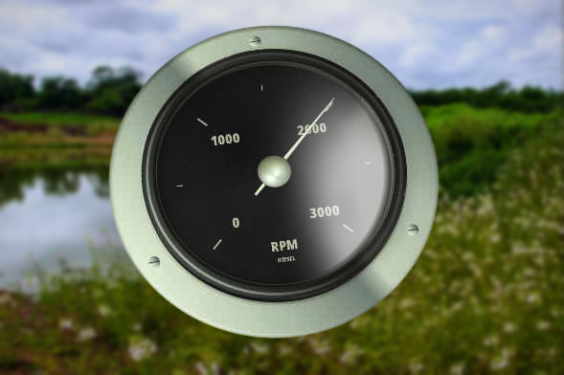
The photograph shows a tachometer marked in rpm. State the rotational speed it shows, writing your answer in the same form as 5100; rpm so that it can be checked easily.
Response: 2000; rpm
